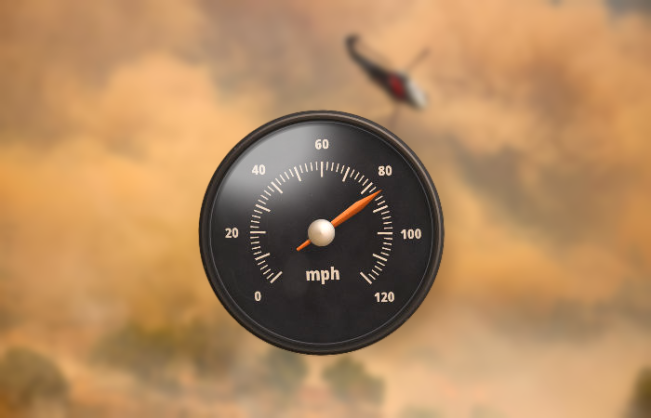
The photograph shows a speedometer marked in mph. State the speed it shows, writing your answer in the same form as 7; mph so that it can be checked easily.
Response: 84; mph
